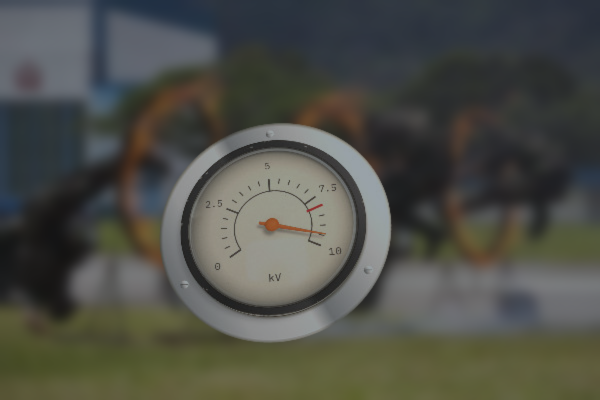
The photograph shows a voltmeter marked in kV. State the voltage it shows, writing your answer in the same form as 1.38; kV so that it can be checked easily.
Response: 9.5; kV
